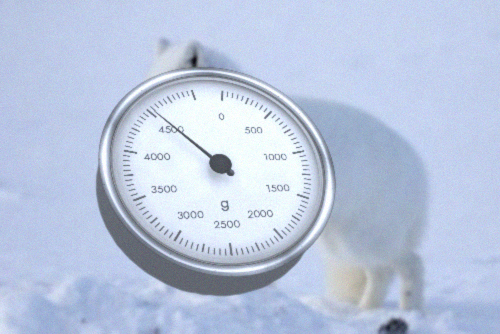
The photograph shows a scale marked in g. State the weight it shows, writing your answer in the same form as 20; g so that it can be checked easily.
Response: 4500; g
